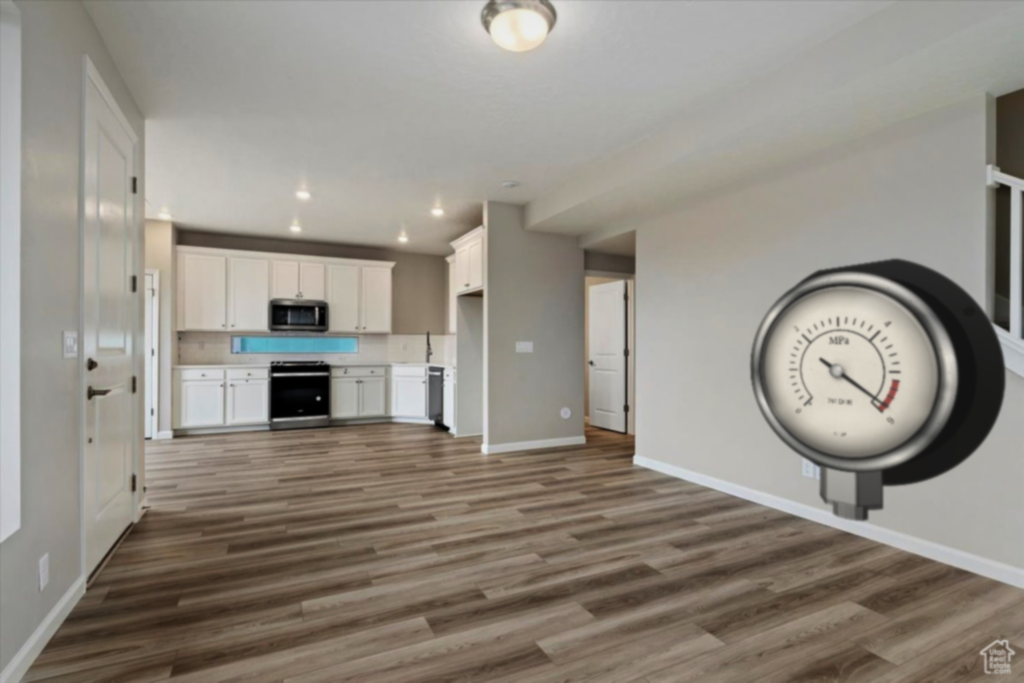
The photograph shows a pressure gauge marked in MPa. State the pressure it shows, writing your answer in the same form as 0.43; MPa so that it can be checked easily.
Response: 5.8; MPa
